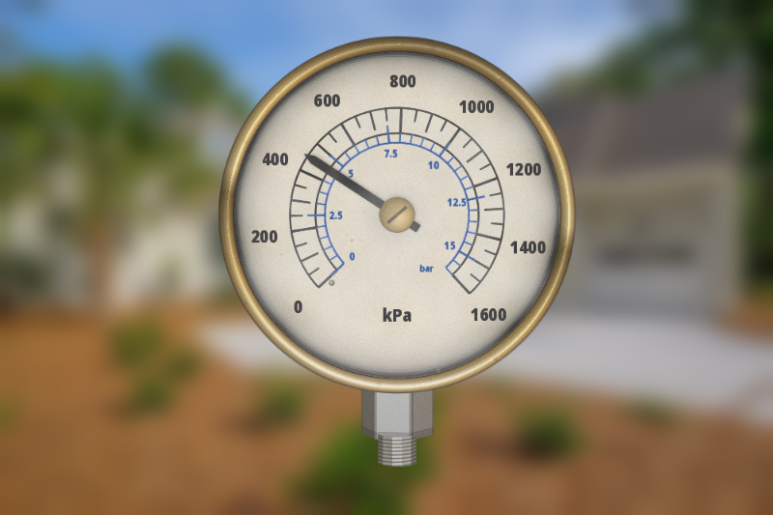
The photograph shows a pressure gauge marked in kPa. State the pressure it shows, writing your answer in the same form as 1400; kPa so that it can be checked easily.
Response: 450; kPa
